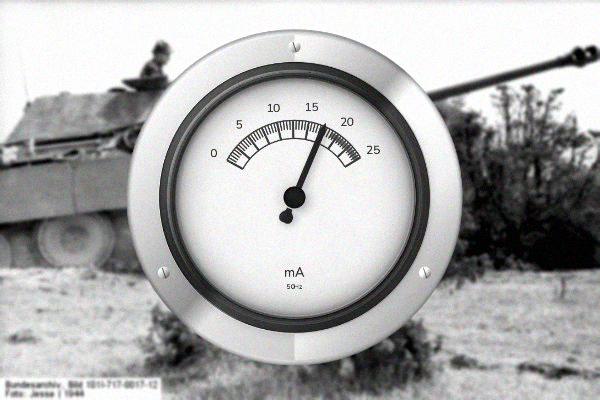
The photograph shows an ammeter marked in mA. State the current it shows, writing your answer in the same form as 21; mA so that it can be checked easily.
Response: 17.5; mA
